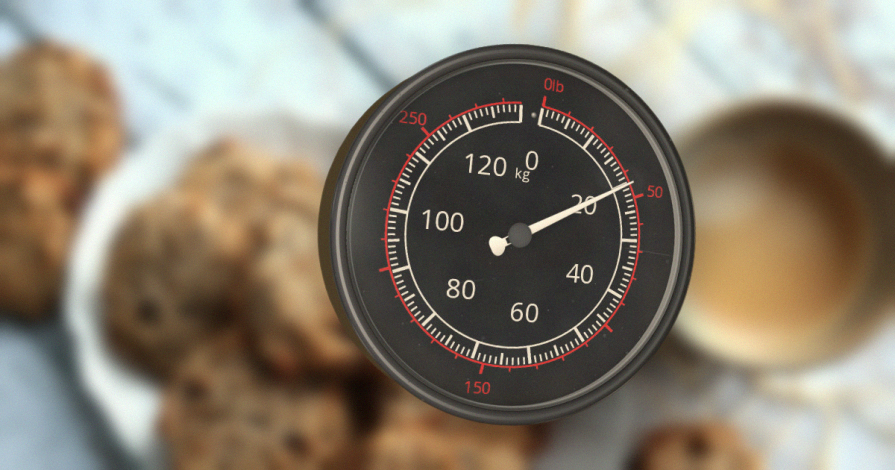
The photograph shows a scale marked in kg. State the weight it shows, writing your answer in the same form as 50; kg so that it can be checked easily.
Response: 20; kg
